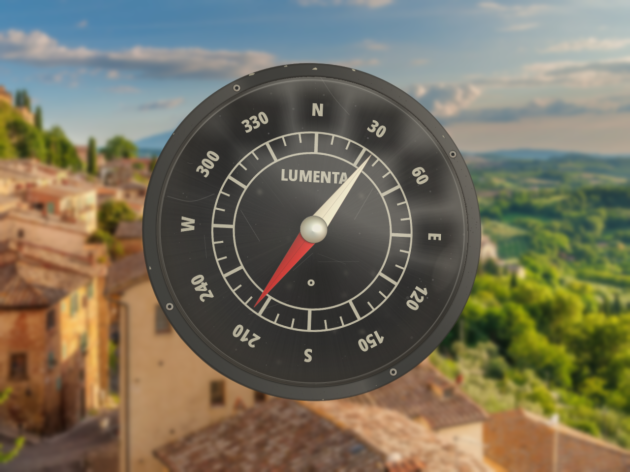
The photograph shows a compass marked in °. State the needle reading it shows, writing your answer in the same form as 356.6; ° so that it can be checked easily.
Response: 215; °
